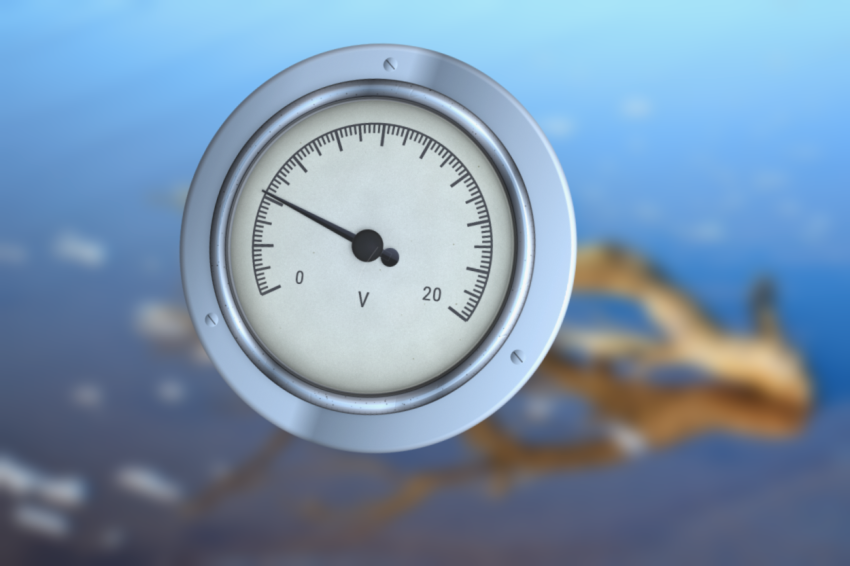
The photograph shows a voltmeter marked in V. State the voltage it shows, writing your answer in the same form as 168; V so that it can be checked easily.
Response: 4.2; V
